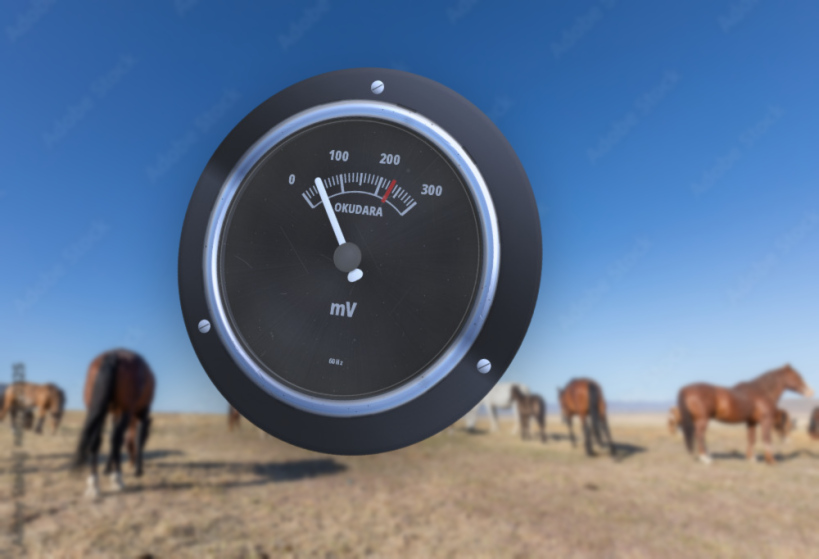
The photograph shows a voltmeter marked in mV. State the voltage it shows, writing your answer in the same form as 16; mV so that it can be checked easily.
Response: 50; mV
